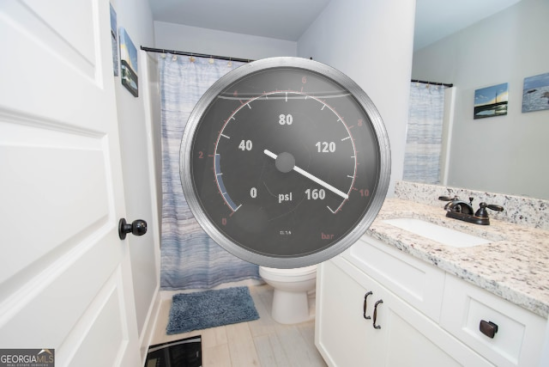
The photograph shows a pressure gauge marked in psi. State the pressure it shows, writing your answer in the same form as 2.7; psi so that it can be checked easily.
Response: 150; psi
